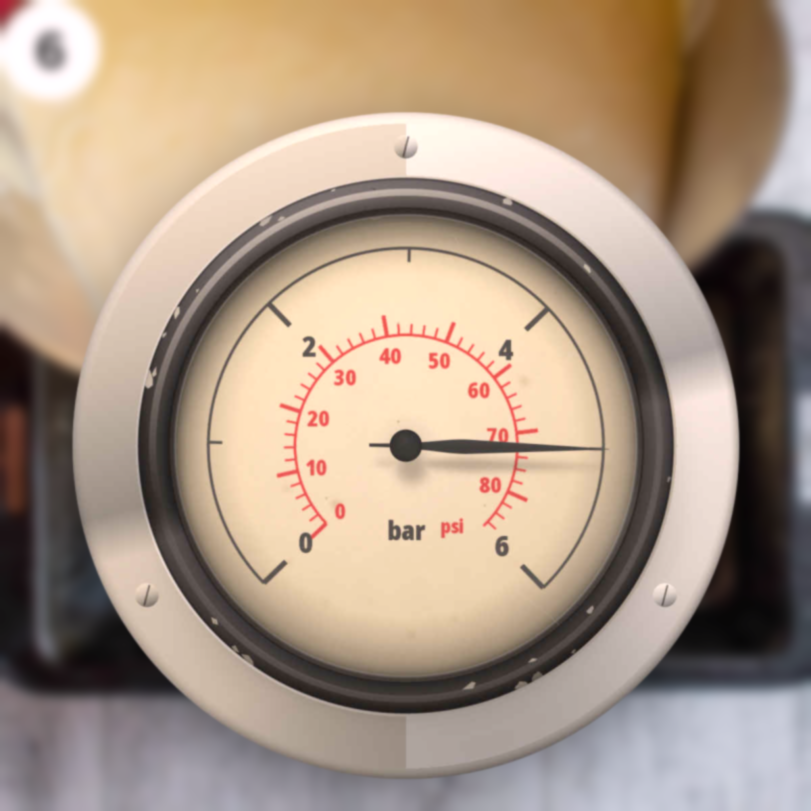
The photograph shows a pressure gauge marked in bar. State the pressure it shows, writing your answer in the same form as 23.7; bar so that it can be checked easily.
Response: 5; bar
